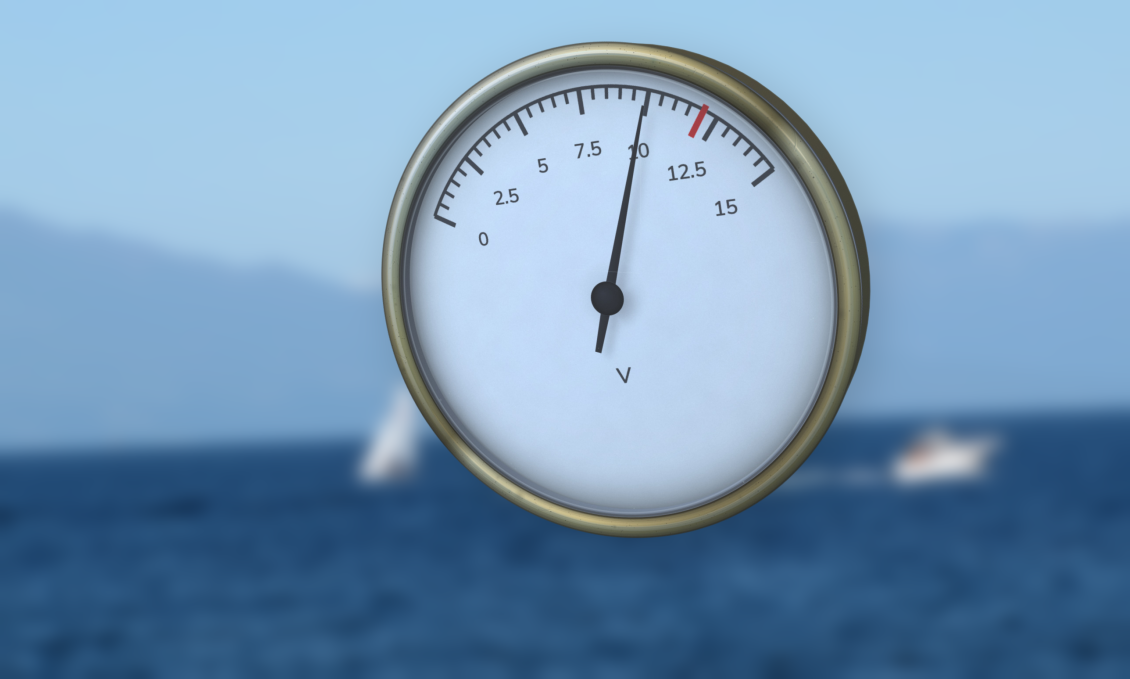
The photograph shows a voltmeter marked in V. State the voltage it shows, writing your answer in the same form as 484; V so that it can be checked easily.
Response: 10; V
